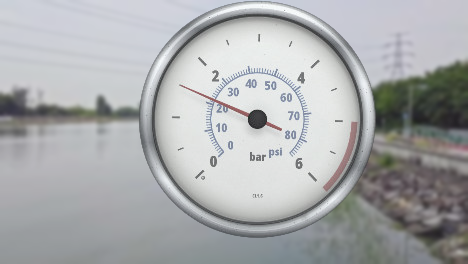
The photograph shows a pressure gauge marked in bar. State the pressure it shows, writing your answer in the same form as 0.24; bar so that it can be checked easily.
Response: 1.5; bar
